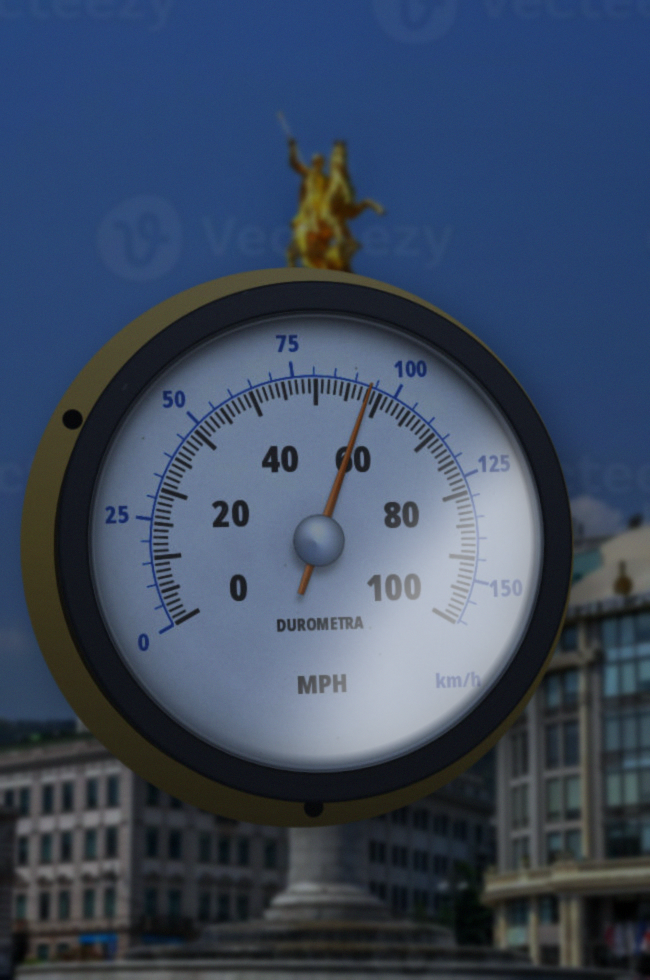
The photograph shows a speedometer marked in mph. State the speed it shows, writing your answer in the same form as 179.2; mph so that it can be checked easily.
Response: 58; mph
